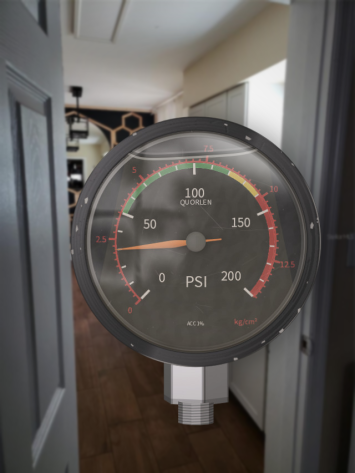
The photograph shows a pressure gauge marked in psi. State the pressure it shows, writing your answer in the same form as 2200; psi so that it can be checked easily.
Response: 30; psi
